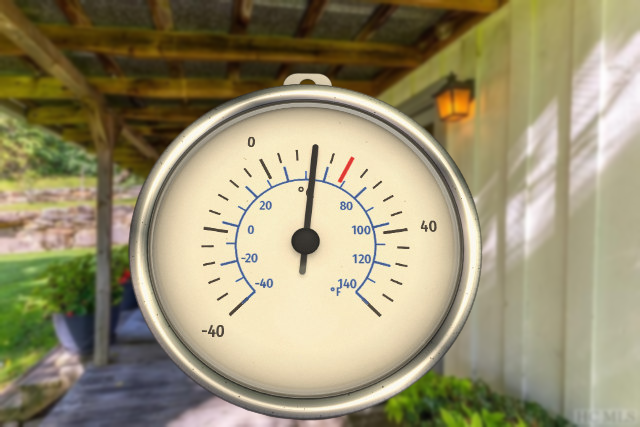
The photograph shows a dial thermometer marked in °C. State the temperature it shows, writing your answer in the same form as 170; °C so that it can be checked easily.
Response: 12; °C
